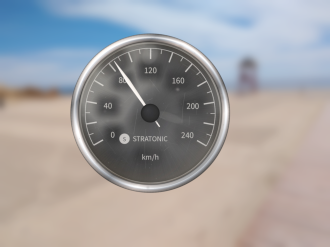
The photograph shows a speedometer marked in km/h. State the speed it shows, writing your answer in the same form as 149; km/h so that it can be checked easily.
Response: 85; km/h
